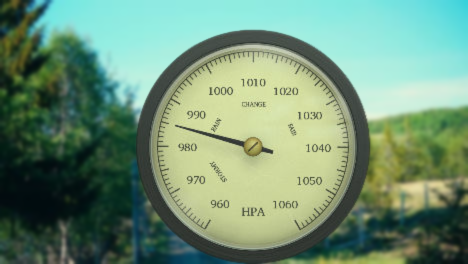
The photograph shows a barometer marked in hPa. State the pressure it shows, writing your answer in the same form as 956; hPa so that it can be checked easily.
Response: 985; hPa
